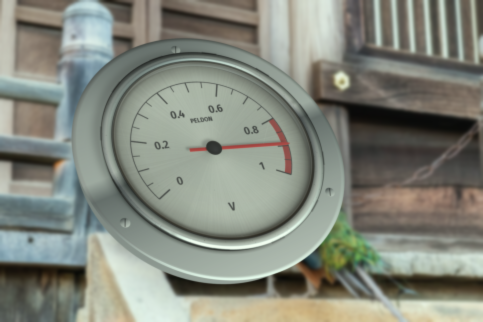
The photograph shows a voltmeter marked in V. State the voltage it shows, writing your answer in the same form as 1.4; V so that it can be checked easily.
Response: 0.9; V
